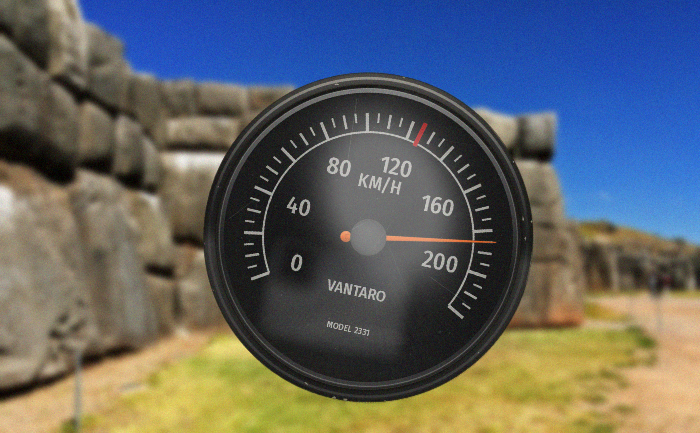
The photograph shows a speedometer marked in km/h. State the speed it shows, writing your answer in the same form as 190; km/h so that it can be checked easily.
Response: 185; km/h
